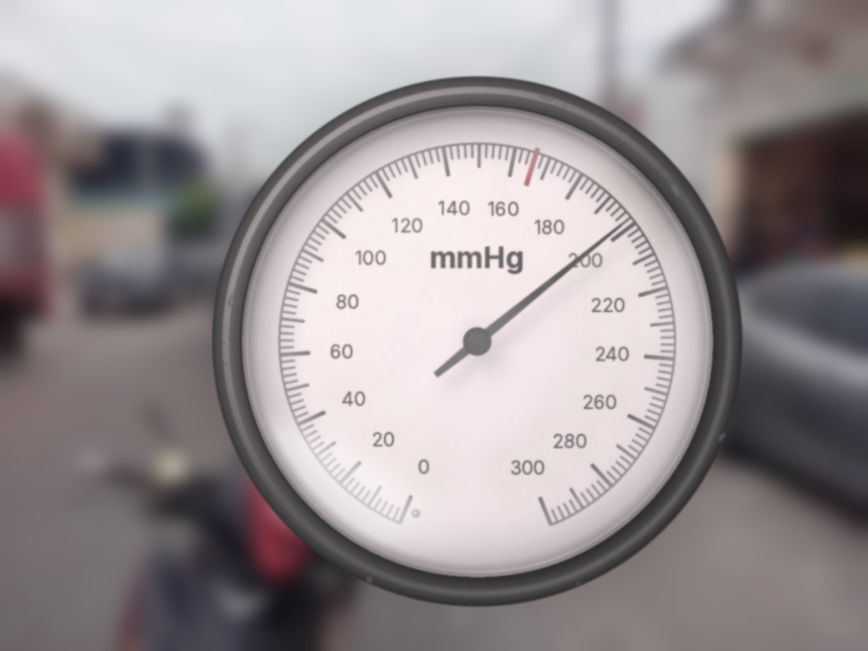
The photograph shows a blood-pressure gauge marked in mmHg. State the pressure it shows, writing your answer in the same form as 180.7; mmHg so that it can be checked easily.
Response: 198; mmHg
